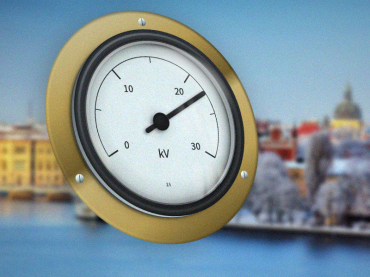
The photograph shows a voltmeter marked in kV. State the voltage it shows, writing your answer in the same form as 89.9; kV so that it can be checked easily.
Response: 22.5; kV
